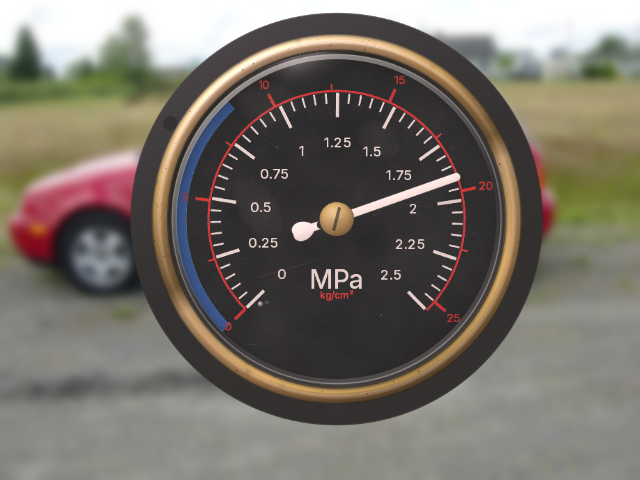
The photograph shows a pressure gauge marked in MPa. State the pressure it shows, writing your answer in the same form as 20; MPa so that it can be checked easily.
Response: 1.9; MPa
